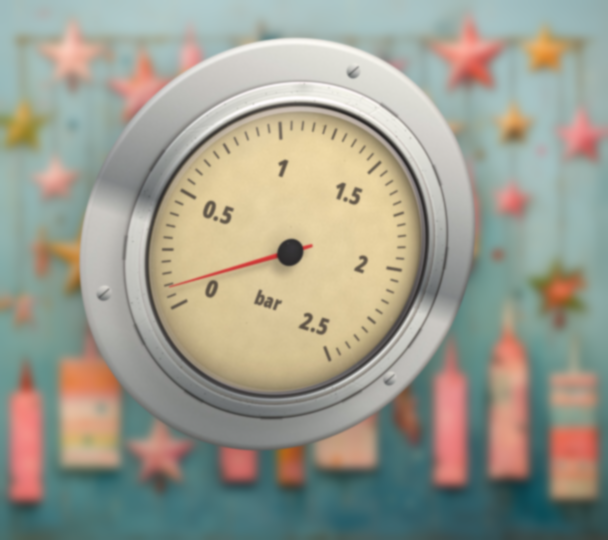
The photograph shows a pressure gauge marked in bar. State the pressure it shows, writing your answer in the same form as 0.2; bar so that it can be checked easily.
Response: 0.1; bar
